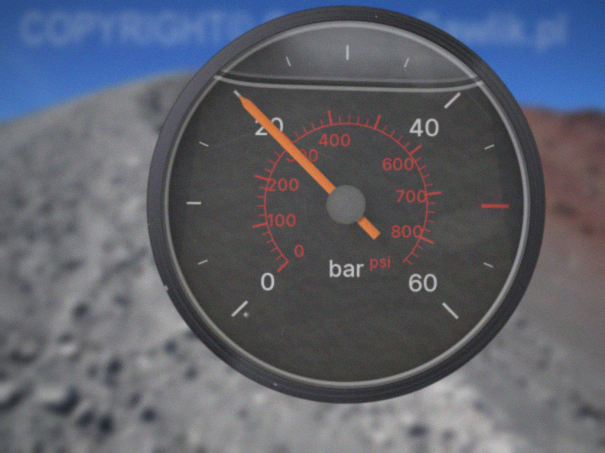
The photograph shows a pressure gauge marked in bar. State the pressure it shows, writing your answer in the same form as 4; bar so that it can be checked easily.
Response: 20; bar
